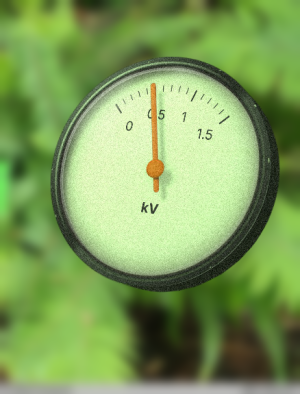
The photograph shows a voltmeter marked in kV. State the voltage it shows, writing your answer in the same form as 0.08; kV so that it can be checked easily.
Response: 0.5; kV
